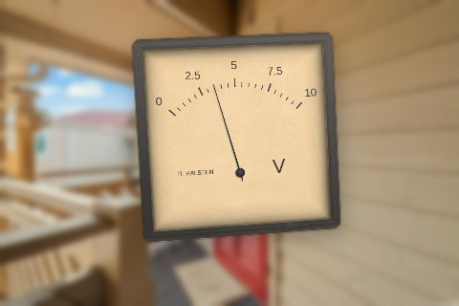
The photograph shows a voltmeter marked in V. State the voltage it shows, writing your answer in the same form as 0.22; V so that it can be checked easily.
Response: 3.5; V
